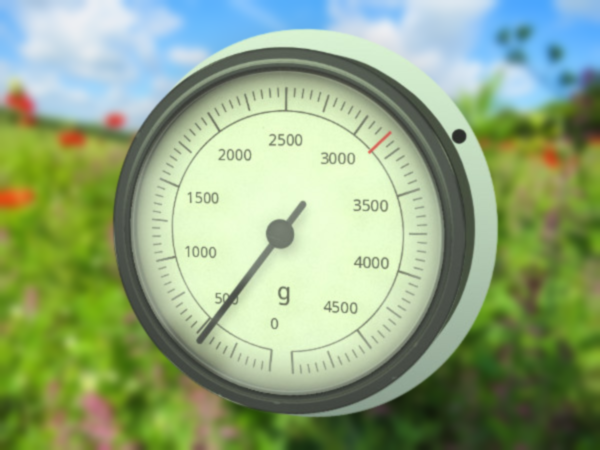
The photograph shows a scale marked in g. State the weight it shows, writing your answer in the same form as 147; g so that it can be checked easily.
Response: 450; g
